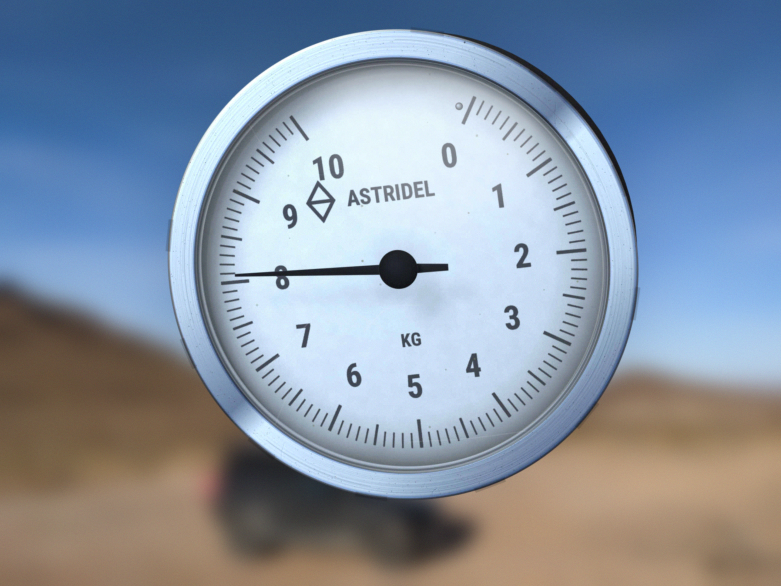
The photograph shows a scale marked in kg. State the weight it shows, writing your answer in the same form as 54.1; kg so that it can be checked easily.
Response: 8.1; kg
